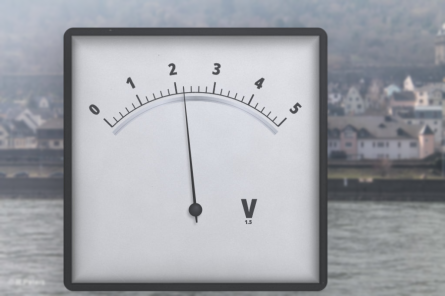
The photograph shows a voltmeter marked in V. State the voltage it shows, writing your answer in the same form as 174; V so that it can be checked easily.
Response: 2.2; V
